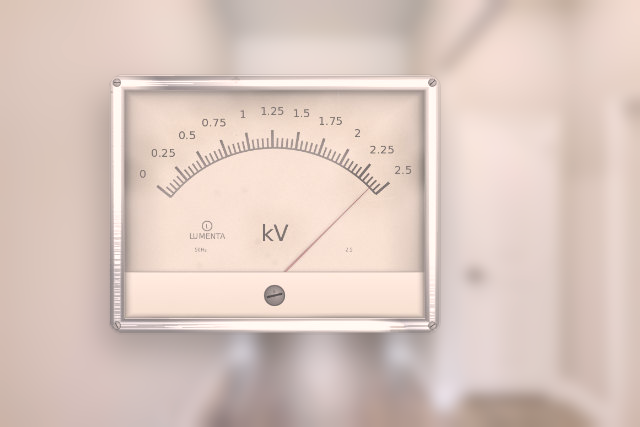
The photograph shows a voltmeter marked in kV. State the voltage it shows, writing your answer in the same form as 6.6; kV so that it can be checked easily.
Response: 2.4; kV
